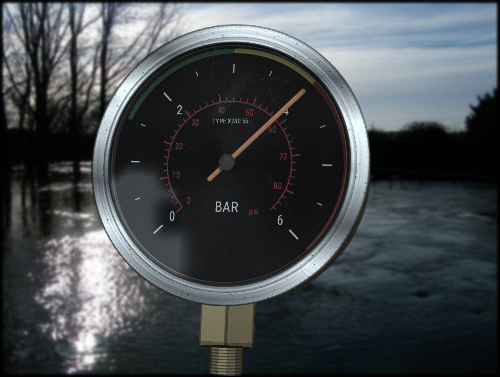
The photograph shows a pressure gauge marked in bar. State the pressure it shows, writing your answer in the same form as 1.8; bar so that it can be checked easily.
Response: 4; bar
